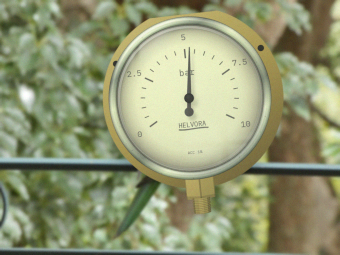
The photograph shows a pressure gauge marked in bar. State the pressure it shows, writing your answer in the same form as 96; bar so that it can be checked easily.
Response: 5.25; bar
